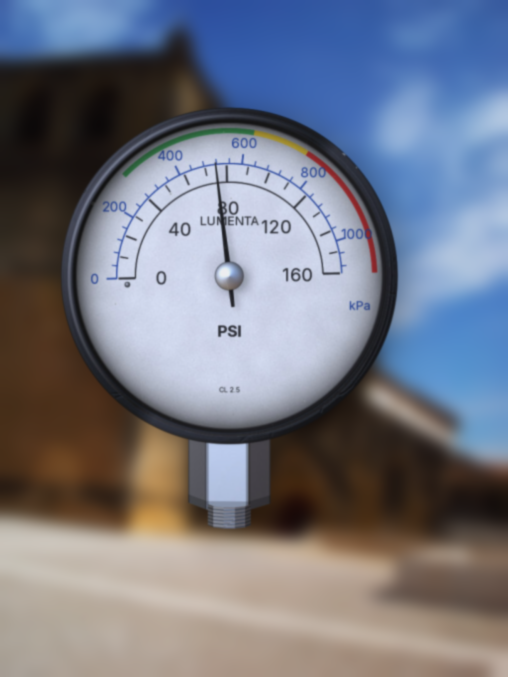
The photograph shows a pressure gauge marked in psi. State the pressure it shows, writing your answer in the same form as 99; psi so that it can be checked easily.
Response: 75; psi
